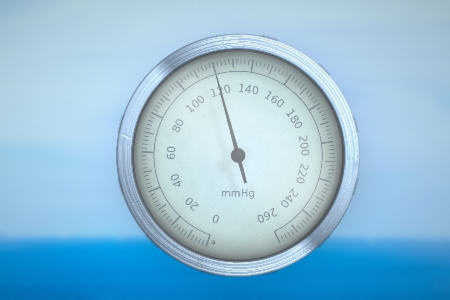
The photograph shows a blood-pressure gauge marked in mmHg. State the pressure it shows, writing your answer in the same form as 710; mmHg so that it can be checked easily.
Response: 120; mmHg
